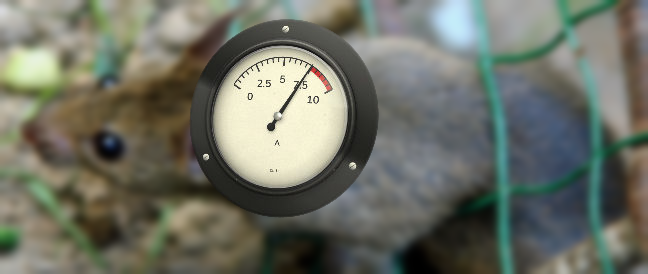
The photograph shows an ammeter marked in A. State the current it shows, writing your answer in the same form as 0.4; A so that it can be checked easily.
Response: 7.5; A
